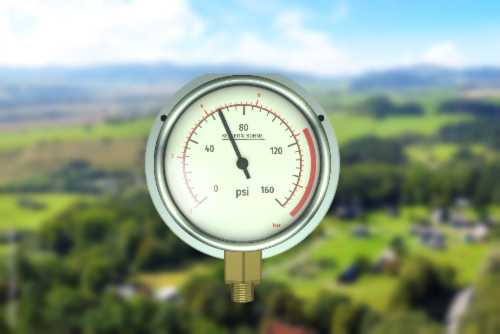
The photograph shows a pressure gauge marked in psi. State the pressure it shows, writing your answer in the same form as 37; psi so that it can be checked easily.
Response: 65; psi
